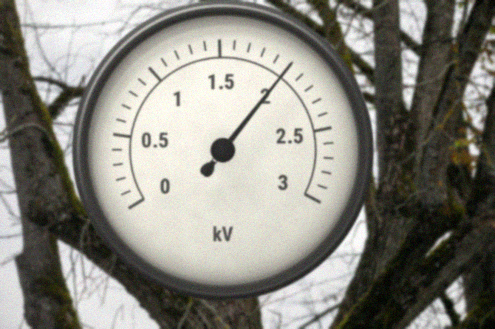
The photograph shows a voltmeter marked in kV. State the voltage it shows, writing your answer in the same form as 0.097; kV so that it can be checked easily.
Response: 2; kV
